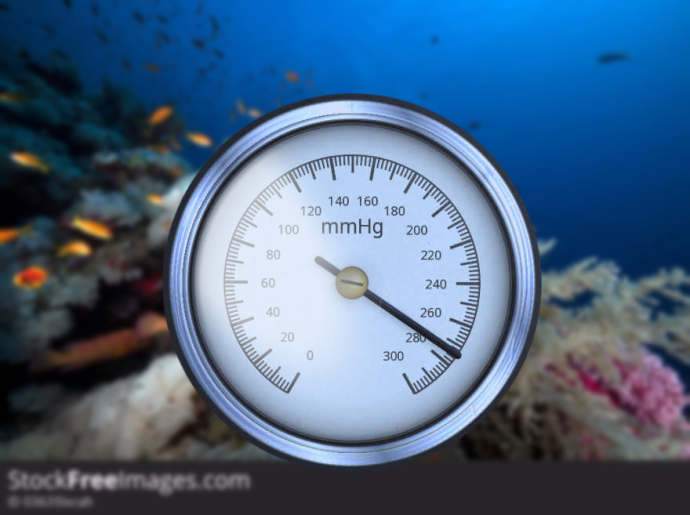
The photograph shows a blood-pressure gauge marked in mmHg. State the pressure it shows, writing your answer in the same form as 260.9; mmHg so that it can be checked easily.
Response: 274; mmHg
